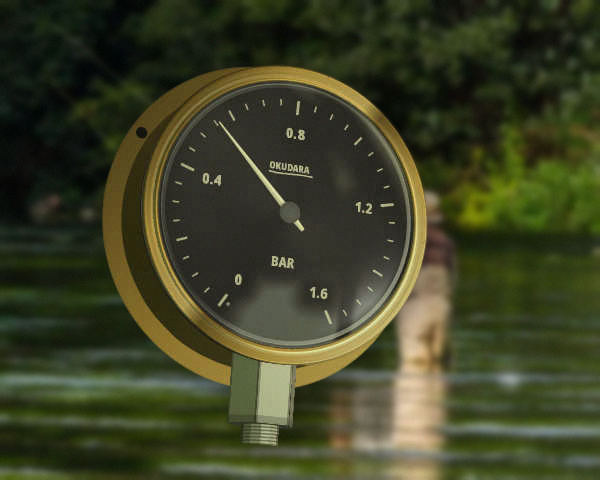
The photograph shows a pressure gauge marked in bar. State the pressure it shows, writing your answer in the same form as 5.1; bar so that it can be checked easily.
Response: 0.55; bar
